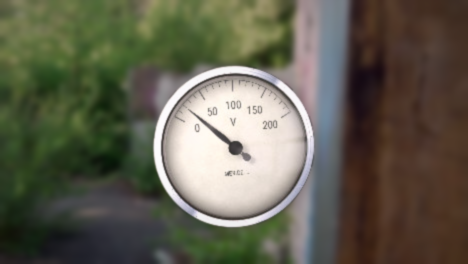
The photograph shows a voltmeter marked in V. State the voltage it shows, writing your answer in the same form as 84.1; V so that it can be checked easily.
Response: 20; V
